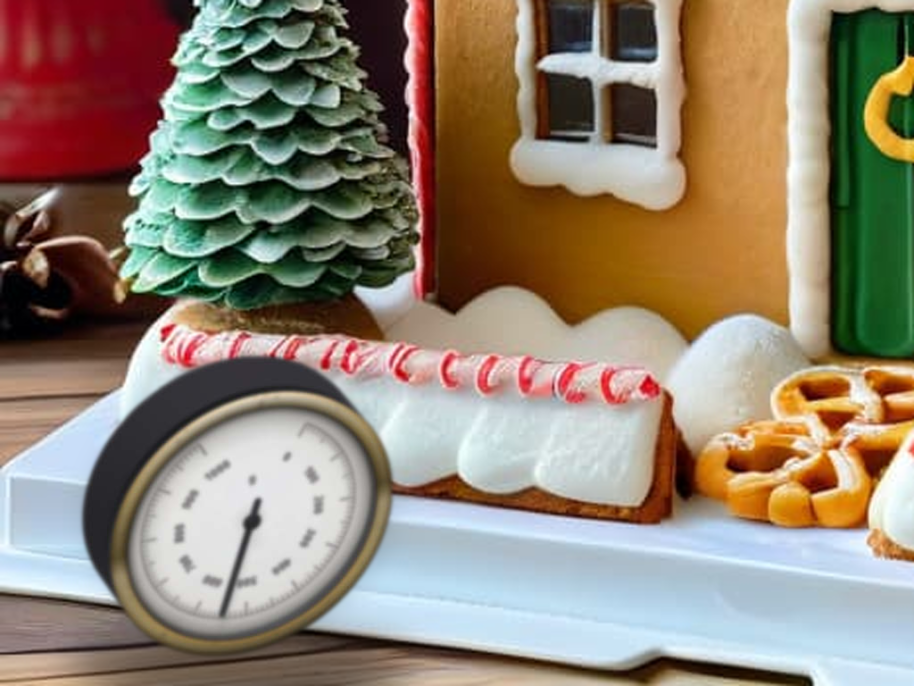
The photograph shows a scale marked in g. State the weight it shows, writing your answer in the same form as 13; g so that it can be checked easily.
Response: 550; g
